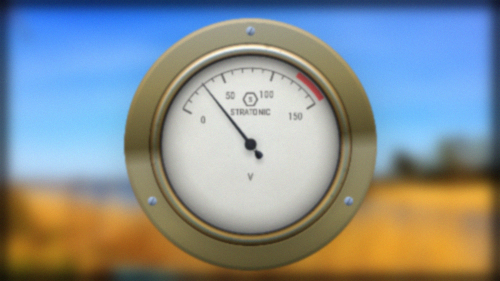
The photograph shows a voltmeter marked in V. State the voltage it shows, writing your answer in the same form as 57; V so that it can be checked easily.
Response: 30; V
